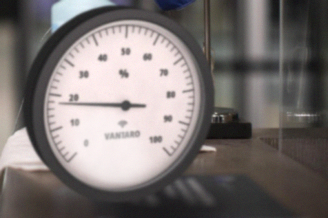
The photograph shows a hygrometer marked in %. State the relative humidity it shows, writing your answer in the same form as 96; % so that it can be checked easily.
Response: 18; %
